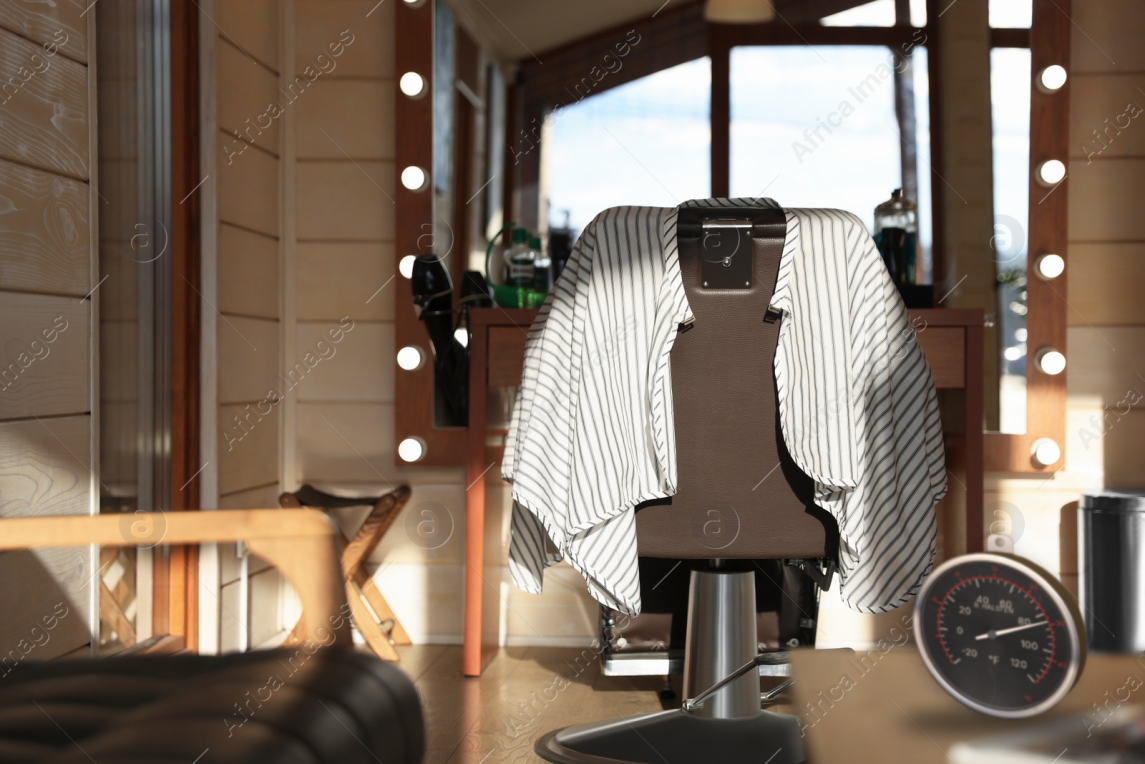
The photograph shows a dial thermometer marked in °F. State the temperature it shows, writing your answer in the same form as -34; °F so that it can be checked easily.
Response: 84; °F
